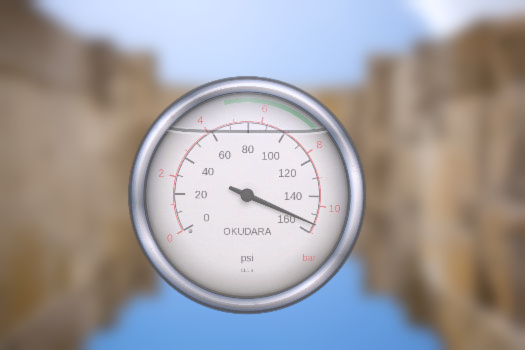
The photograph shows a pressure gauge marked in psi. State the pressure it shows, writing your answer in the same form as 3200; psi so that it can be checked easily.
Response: 155; psi
